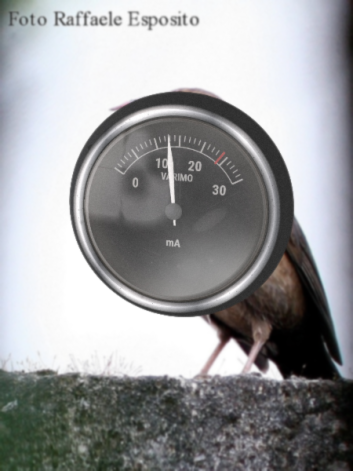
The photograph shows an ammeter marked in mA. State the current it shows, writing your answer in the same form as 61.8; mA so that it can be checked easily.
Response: 13; mA
